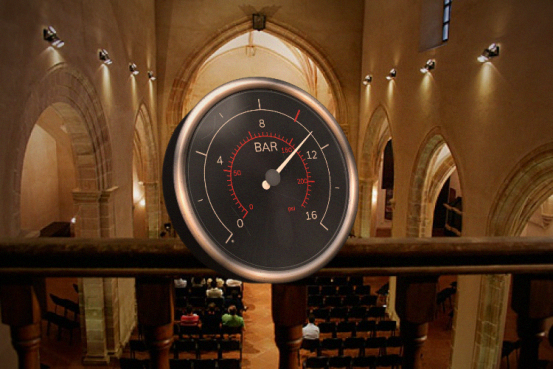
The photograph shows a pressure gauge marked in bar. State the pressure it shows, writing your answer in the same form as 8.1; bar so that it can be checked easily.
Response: 11; bar
